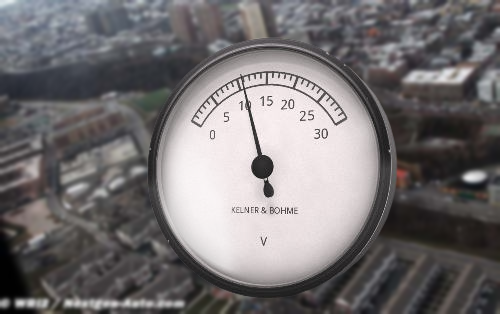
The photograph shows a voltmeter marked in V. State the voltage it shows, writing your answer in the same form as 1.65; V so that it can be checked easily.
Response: 11; V
